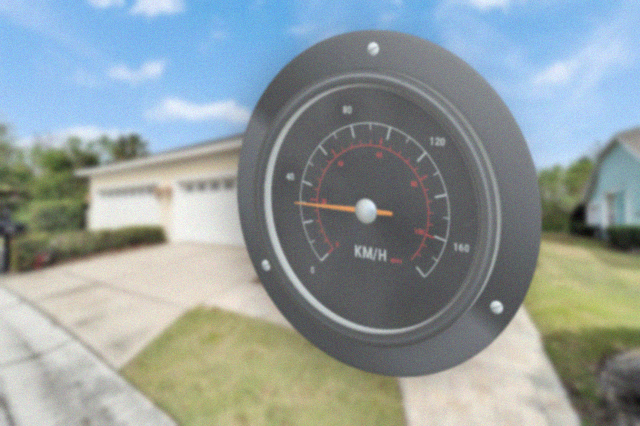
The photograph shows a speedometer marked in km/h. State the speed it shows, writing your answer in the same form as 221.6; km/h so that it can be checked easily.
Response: 30; km/h
